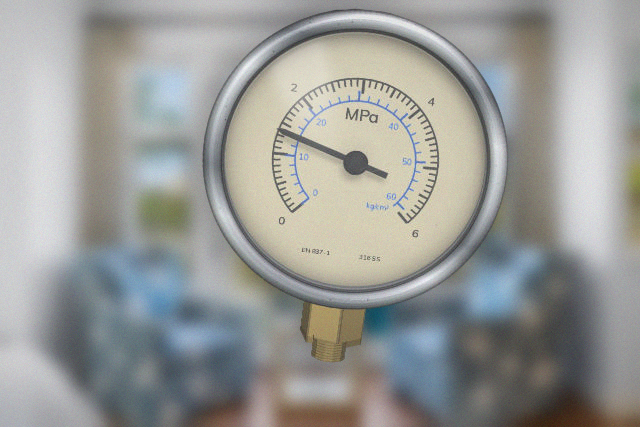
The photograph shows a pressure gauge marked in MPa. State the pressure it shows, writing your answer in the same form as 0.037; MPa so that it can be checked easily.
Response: 1.4; MPa
